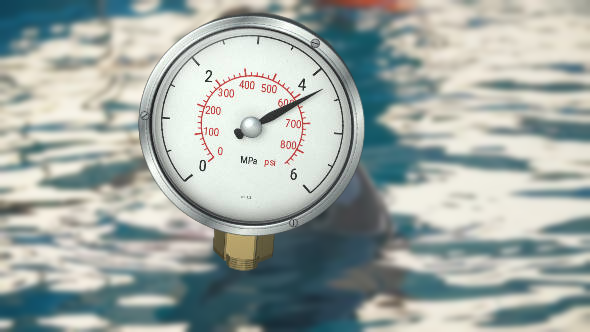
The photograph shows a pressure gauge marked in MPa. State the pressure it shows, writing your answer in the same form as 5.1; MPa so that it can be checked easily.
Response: 4.25; MPa
